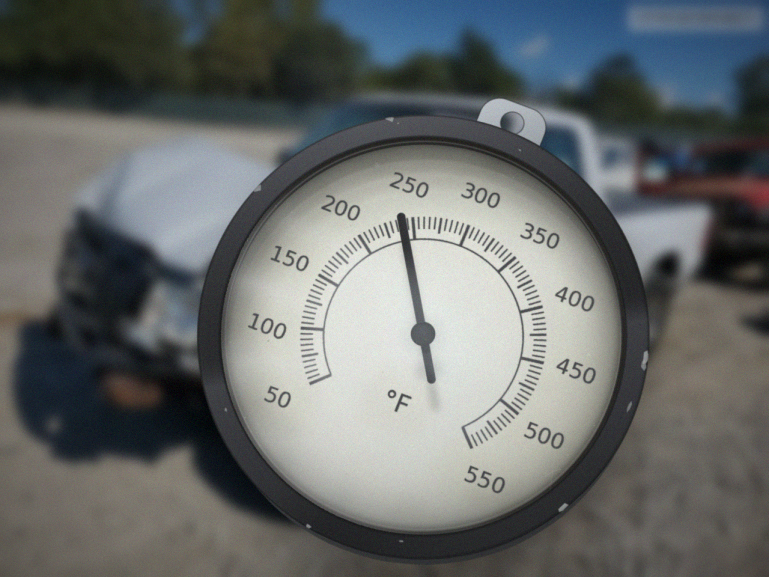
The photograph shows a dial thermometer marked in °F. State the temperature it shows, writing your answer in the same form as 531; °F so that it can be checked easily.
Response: 240; °F
